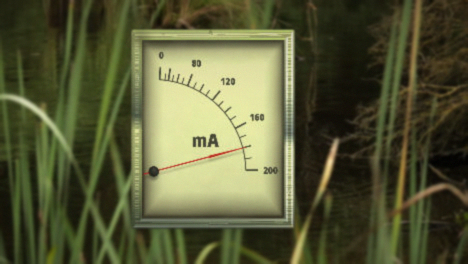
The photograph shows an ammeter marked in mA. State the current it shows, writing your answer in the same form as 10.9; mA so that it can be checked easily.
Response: 180; mA
